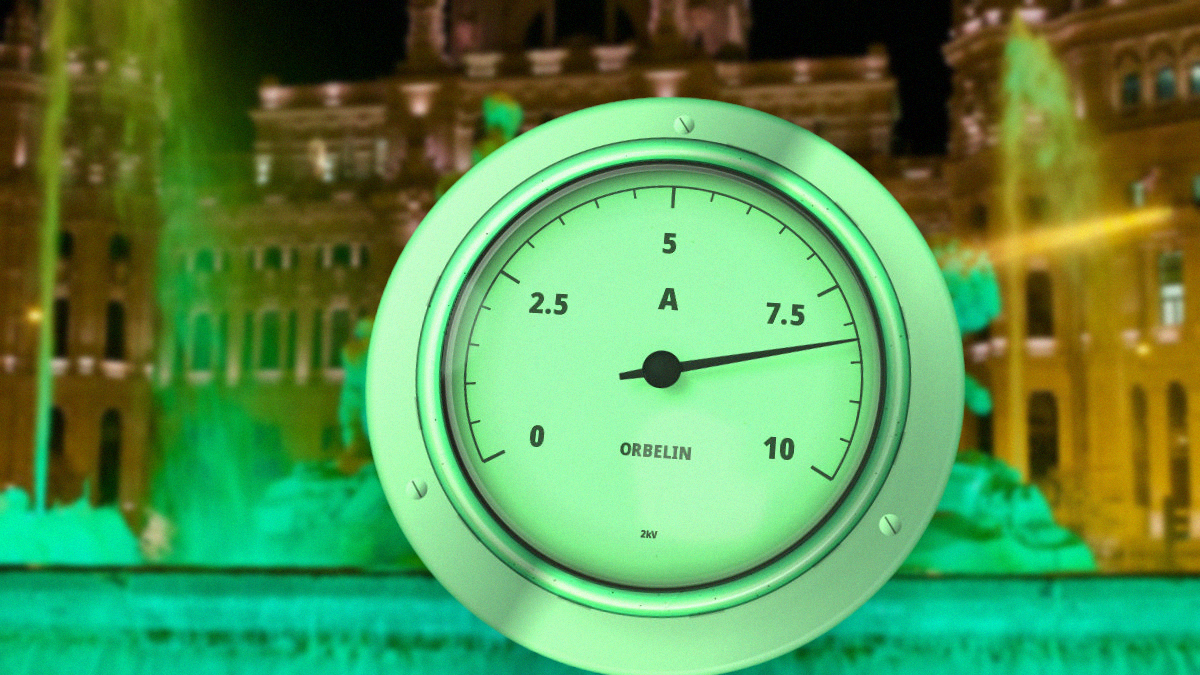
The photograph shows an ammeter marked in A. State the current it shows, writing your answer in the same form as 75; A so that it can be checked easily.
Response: 8.25; A
